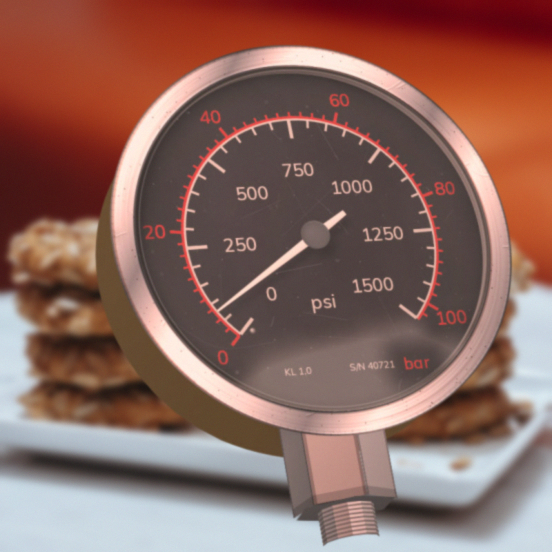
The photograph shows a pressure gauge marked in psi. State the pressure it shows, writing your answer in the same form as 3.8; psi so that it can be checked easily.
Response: 75; psi
